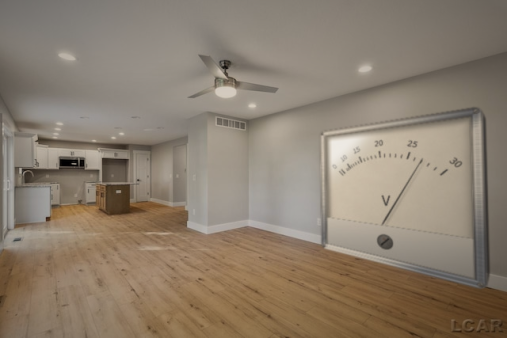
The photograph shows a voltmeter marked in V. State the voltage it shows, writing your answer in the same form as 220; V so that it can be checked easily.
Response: 27; V
